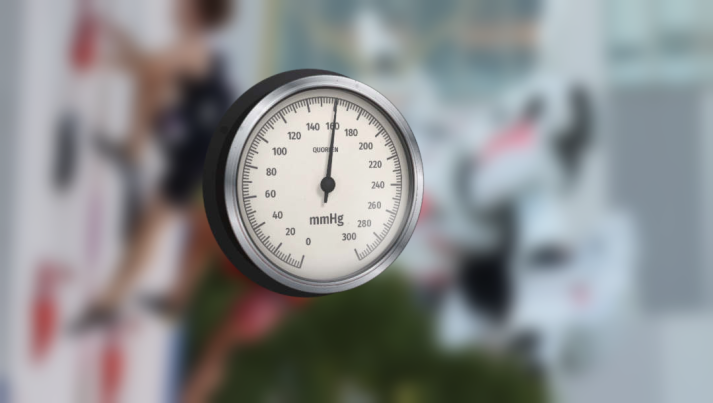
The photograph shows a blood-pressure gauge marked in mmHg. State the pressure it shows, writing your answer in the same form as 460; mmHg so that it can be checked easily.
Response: 160; mmHg
